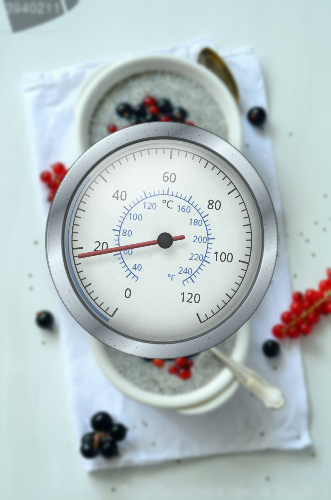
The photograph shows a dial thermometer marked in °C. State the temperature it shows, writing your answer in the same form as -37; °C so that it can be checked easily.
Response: 18; °C
